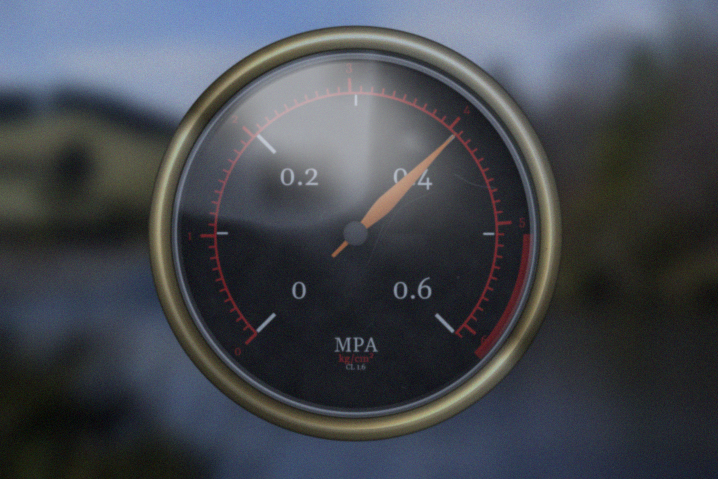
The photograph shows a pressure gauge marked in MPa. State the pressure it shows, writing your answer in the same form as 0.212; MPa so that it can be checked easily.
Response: 0.4; MPa
